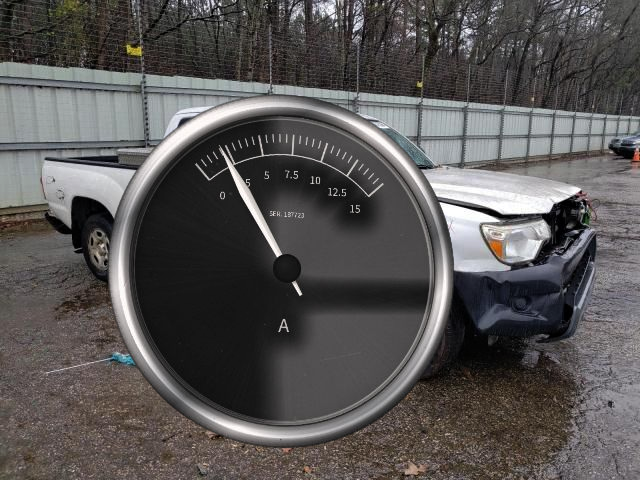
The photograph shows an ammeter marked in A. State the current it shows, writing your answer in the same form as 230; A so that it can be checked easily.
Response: 2; A
